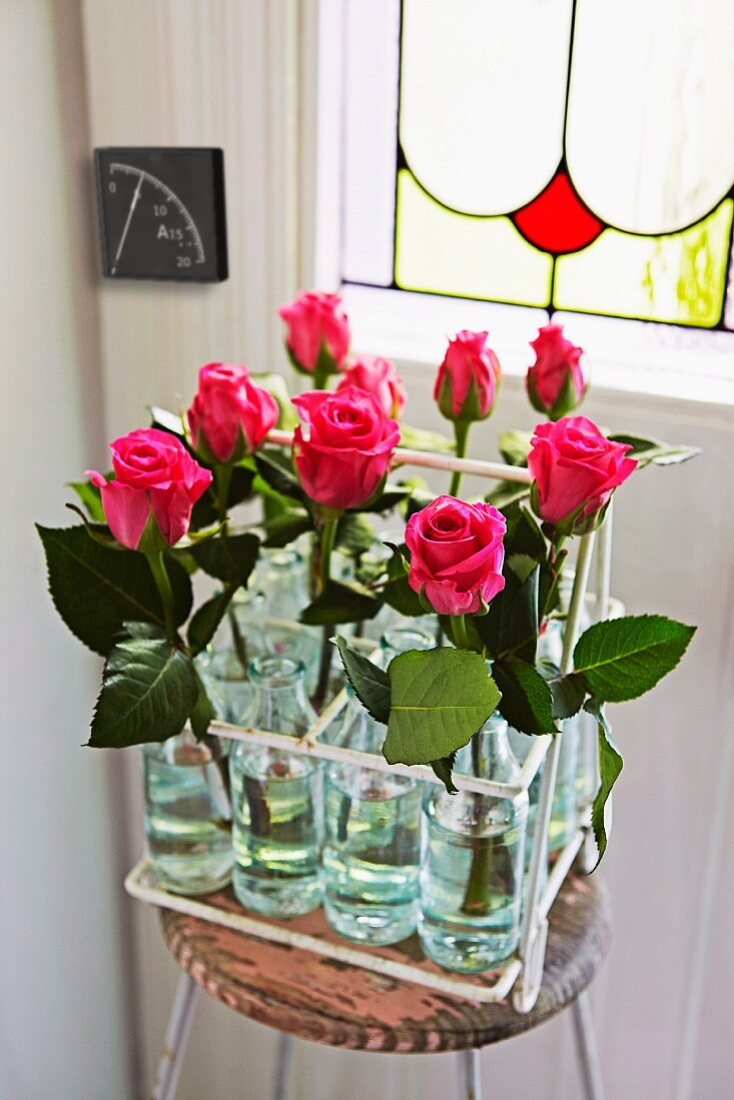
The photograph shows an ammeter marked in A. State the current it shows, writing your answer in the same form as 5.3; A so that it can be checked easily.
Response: 5; A
